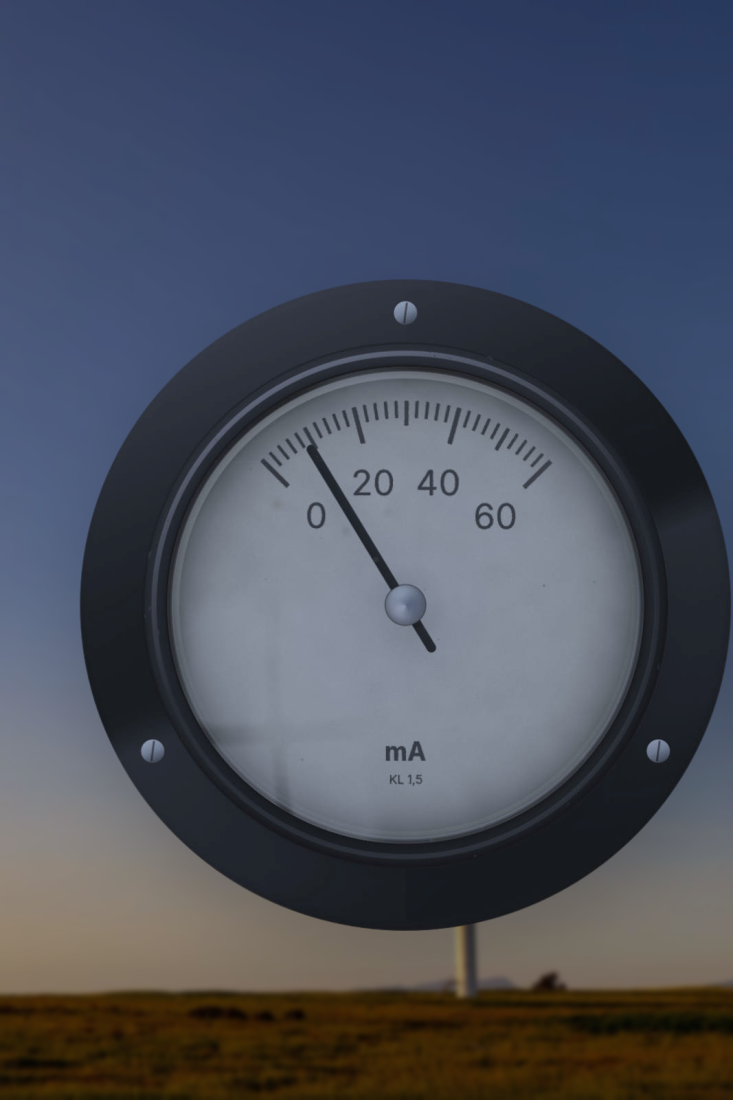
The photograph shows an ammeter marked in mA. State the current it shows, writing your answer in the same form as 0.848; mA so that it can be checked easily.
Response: 9; mA
